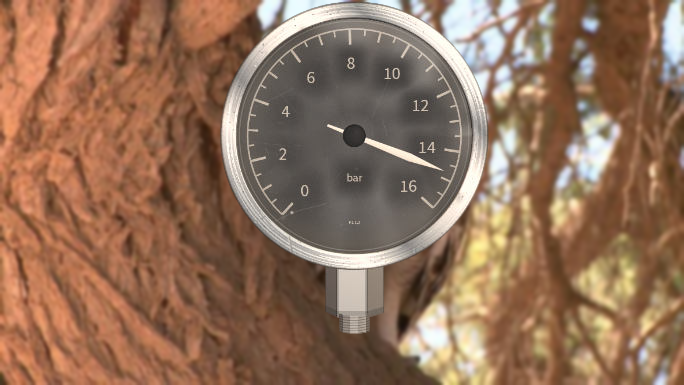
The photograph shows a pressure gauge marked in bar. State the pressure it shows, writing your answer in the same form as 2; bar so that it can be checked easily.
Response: 14.75; bar
